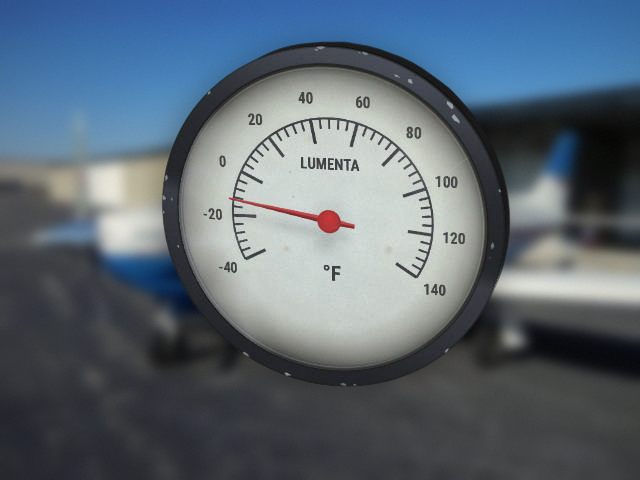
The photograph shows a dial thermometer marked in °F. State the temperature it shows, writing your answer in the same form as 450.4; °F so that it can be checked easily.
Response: -12; °F
